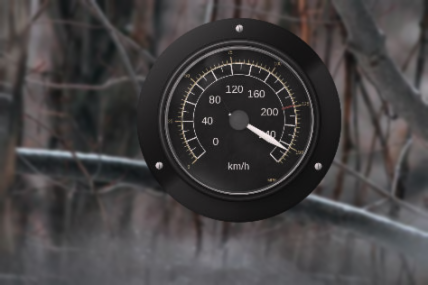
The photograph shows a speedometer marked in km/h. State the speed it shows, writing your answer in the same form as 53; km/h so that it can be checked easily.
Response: 245; km/h
